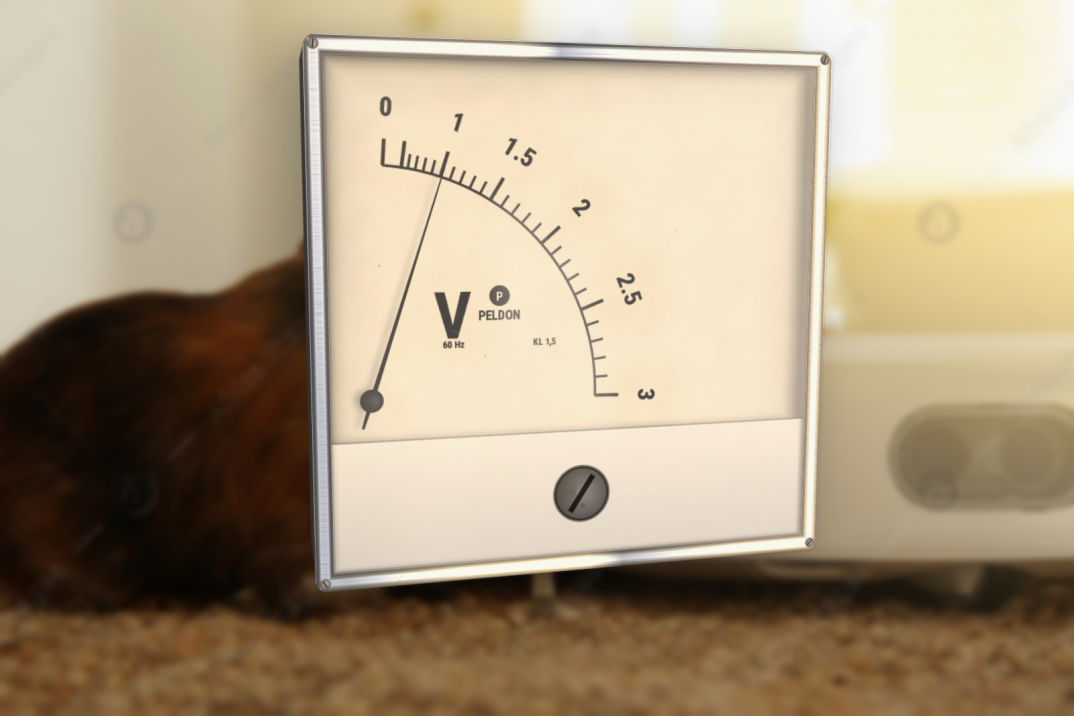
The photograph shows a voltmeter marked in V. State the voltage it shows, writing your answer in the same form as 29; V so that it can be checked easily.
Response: 1; V
